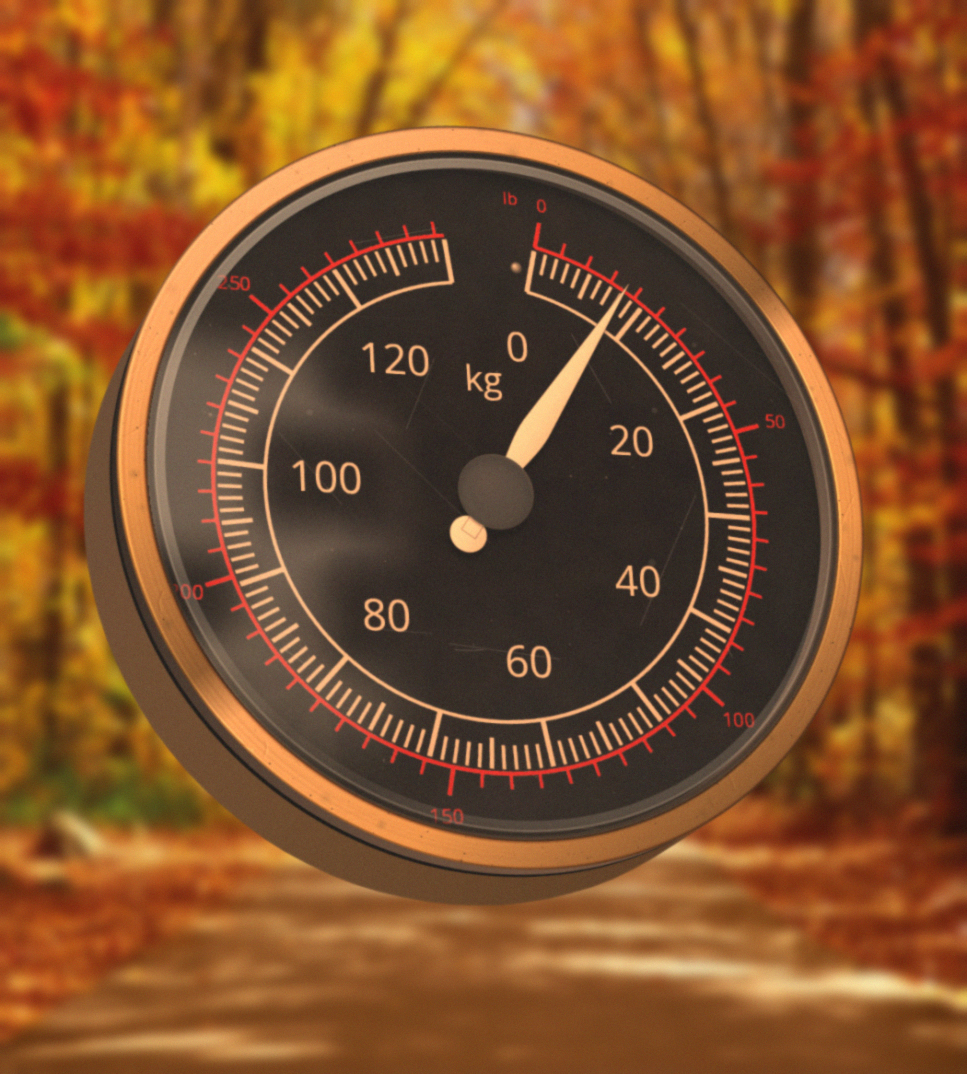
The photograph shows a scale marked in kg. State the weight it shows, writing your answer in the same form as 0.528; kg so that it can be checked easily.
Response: 8; kg
